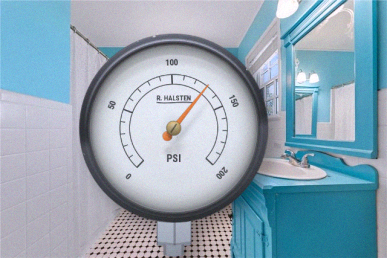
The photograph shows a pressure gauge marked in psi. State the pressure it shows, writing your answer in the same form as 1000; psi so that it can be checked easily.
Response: 130; psi
